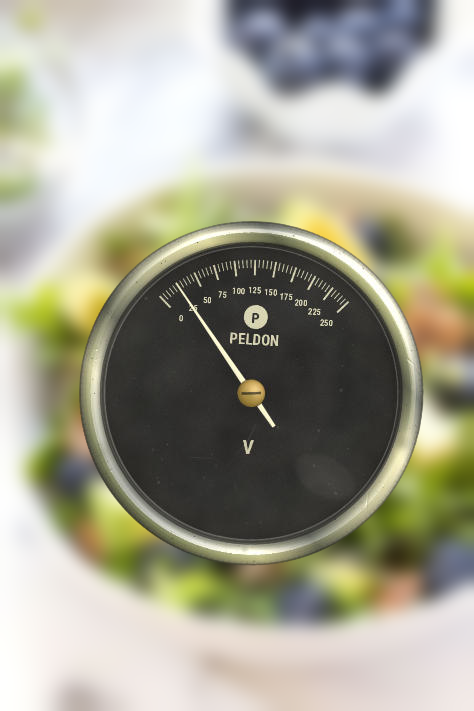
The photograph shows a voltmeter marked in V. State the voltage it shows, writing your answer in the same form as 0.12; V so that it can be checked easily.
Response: 25; V
